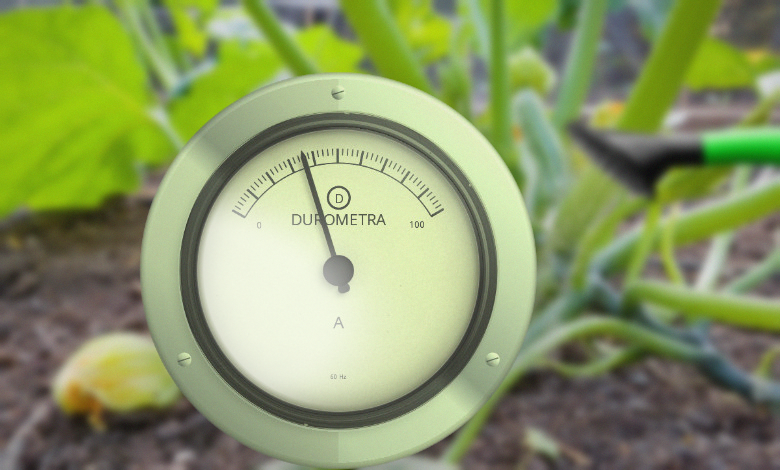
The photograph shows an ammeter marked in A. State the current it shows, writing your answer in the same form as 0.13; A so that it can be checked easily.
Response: 36; A
